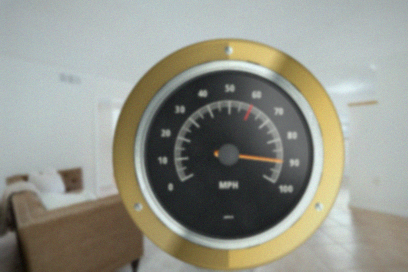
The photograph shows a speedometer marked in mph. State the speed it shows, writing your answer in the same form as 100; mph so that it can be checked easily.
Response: 90; mph
